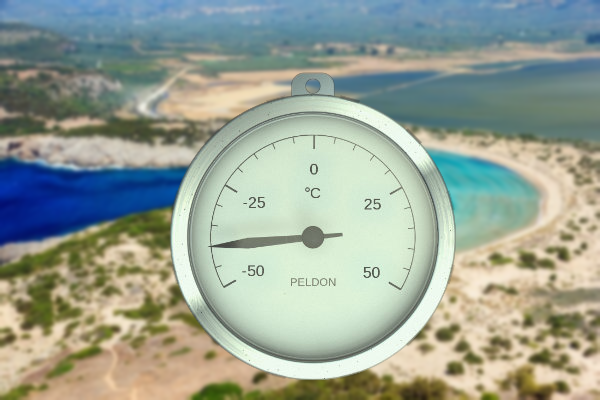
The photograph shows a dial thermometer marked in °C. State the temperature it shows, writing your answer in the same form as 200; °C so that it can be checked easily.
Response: -40; °C
